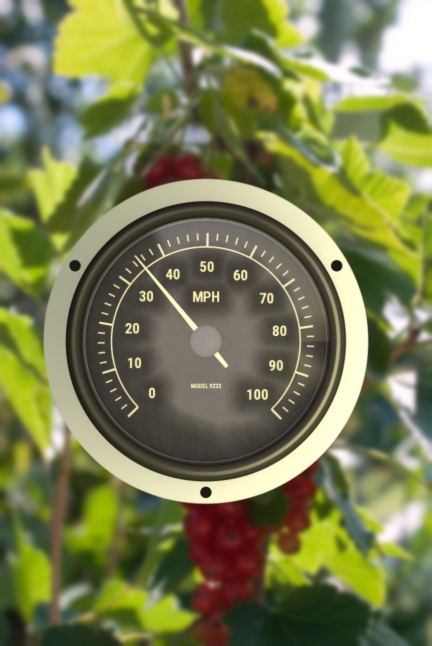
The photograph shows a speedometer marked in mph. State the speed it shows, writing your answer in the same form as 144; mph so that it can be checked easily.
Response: 35; mph
